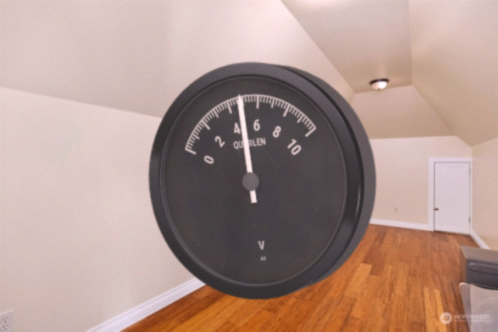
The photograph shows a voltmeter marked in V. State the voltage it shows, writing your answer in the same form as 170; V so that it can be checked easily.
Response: 5; V
